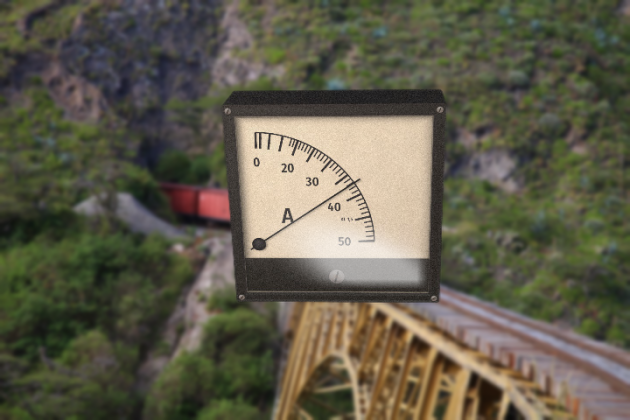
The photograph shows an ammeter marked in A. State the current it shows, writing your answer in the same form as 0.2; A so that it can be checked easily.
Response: 37; A
